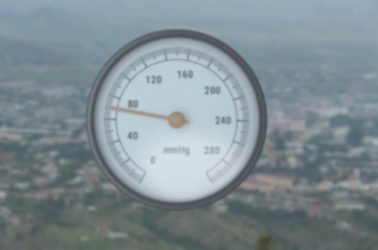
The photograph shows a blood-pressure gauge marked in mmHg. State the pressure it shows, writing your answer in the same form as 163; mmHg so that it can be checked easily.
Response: 70; mmHg
